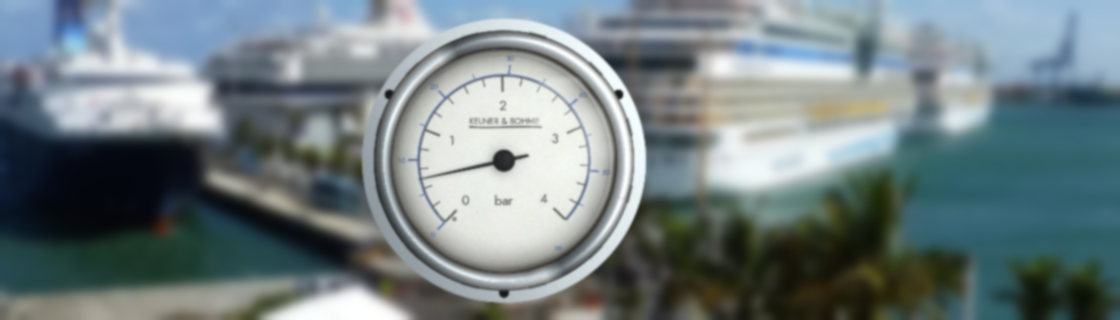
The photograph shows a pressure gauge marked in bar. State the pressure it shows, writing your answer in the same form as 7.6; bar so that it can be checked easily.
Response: 0.5; bar
